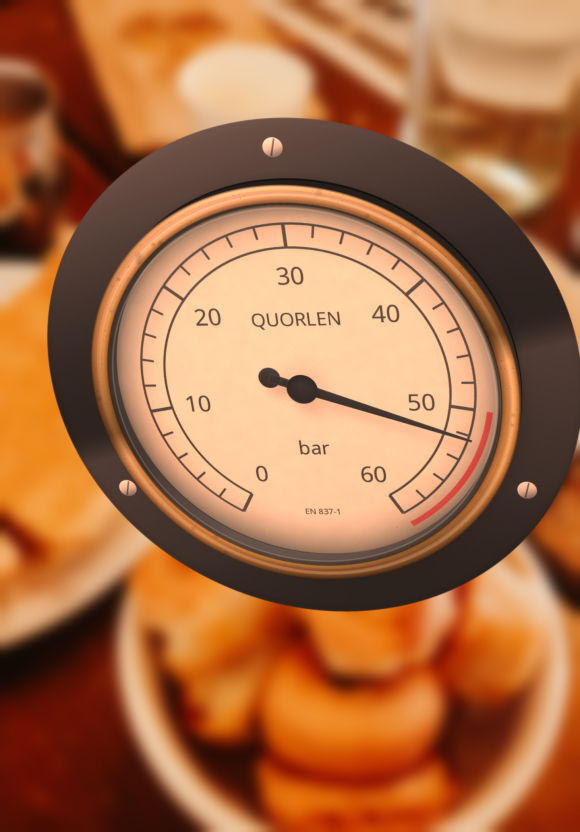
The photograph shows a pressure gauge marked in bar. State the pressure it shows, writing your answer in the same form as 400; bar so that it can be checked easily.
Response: 52; bar
